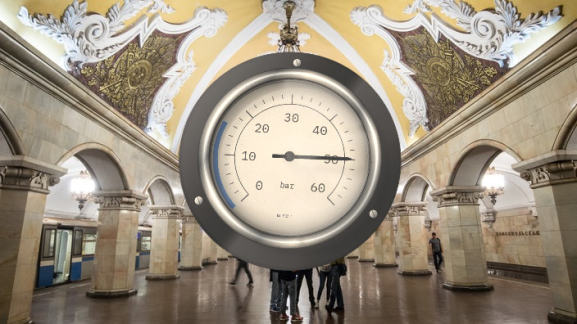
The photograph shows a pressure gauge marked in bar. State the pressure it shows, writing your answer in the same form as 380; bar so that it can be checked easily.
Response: 50; bar
